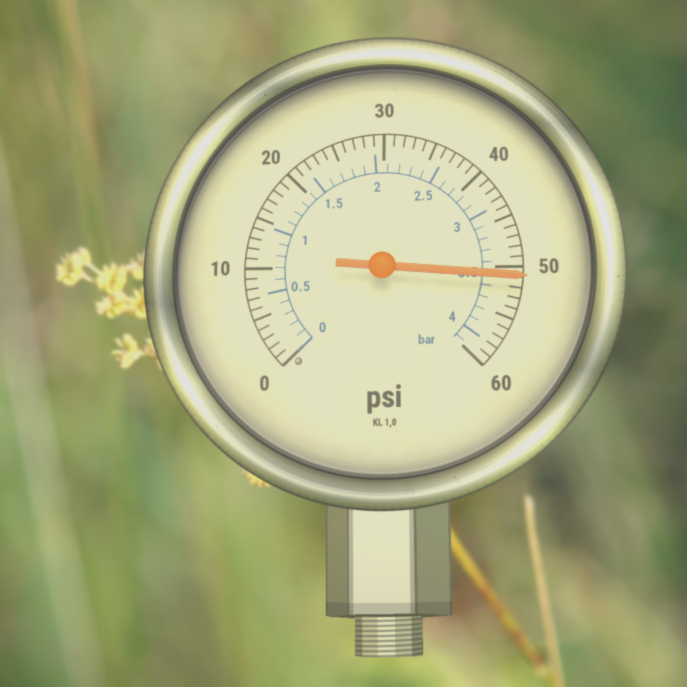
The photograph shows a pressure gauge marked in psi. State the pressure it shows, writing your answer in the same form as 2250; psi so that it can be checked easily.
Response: 51; psi
